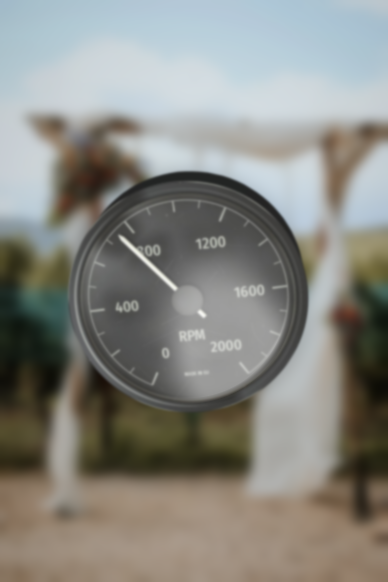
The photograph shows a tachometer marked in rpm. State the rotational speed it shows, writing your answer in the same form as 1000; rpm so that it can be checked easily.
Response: 750; rpm
